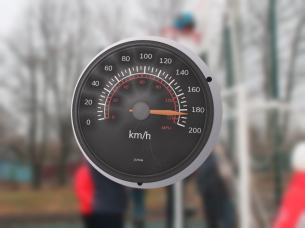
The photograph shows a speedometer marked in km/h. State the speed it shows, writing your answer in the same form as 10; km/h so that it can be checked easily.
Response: 185; km/h
